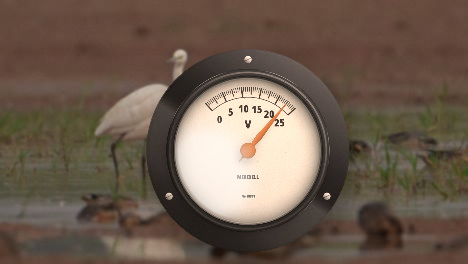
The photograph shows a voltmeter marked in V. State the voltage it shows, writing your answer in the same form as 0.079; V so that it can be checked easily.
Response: 22.5; V
